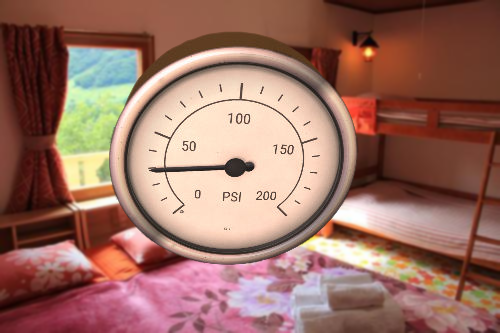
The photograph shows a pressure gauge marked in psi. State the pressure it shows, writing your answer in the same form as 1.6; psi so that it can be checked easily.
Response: 30; psi
